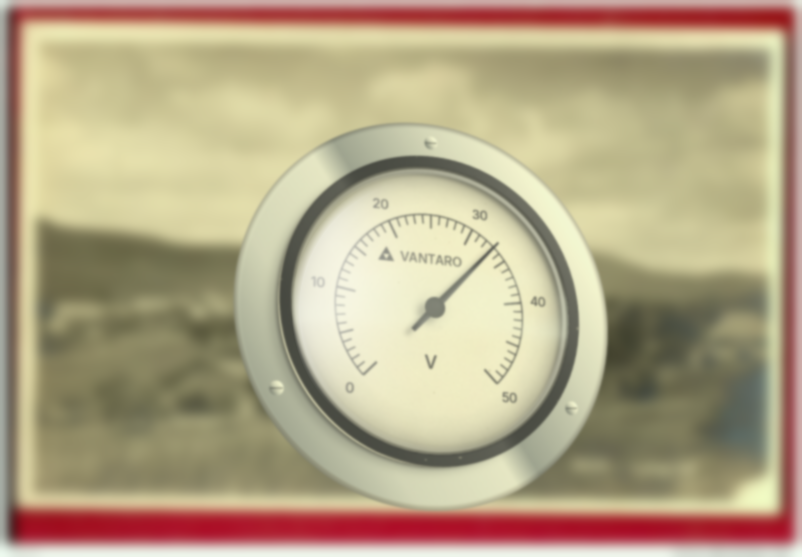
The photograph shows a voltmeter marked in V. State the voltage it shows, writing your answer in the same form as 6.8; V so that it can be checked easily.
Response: 33; V
